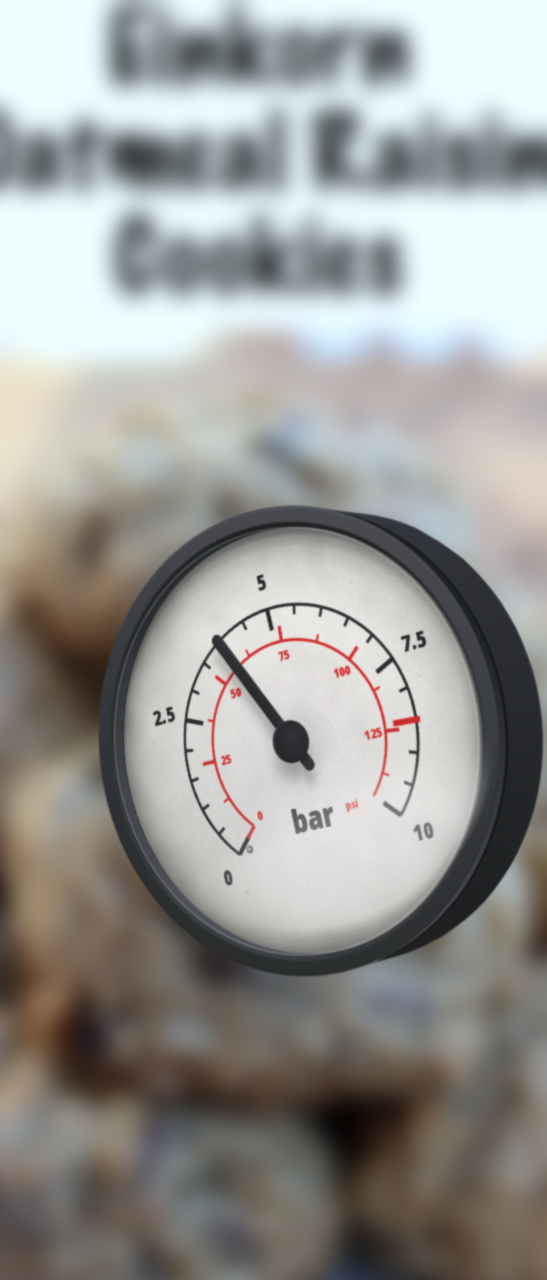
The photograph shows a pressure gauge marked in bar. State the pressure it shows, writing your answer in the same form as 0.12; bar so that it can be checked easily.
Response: 4; bar
